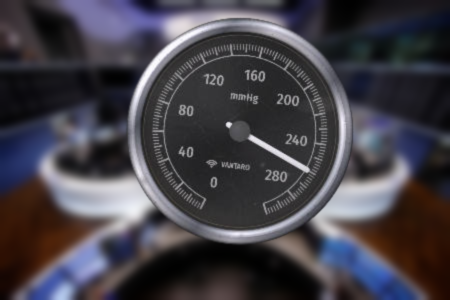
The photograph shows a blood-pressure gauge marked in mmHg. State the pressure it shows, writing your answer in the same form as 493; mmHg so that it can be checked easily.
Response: 260; mmHg
